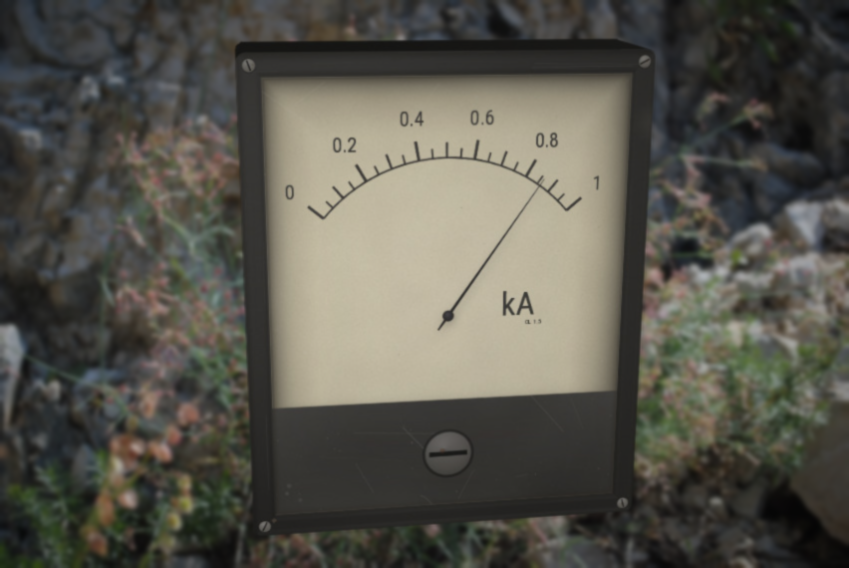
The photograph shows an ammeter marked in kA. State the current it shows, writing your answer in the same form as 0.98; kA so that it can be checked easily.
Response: 0.85; kA
